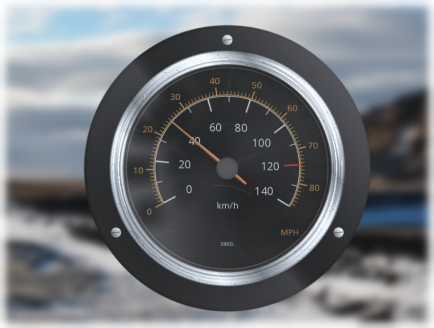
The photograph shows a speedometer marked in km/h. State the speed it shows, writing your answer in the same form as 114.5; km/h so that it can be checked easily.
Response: 40; km/h
